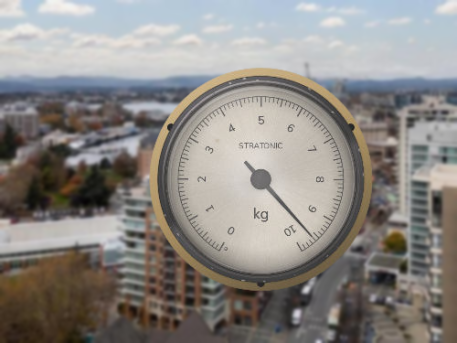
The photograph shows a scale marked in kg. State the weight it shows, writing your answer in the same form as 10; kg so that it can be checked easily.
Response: 9.6; kg
